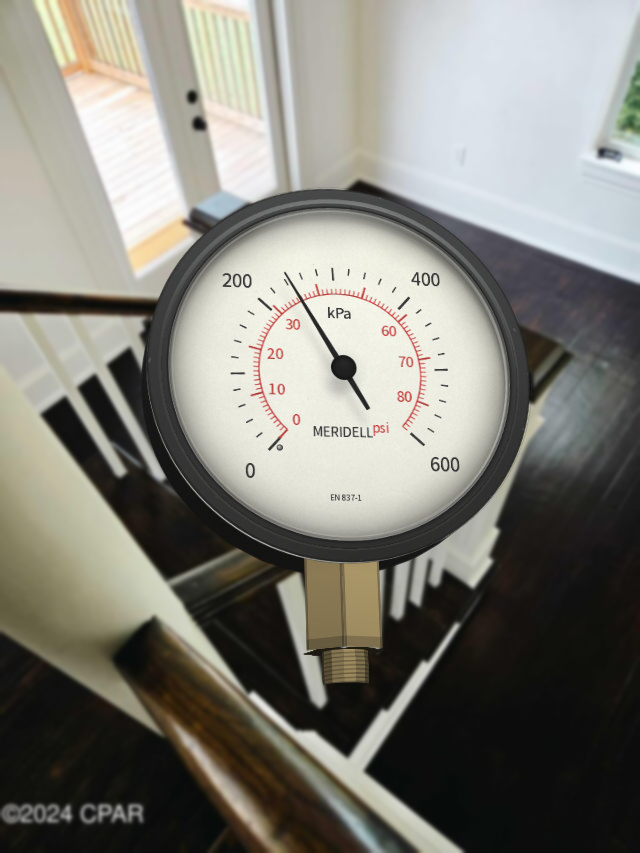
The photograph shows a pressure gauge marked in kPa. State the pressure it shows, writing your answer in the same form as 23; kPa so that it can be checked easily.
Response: 240; kPa
